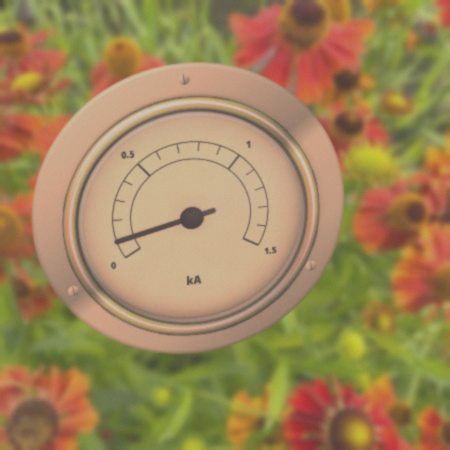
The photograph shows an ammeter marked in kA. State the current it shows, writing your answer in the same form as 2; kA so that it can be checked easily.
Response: 0.1; kA
